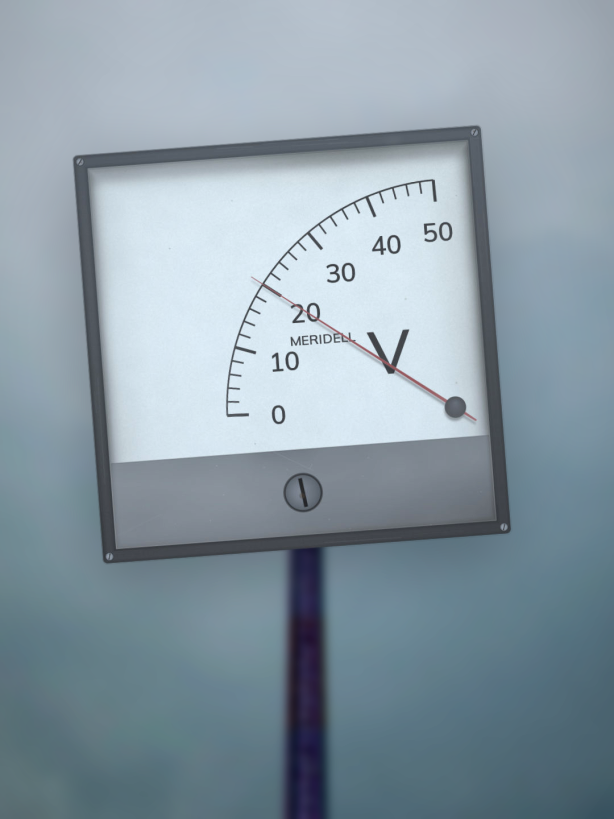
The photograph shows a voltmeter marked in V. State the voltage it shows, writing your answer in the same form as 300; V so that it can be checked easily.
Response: 20; V
